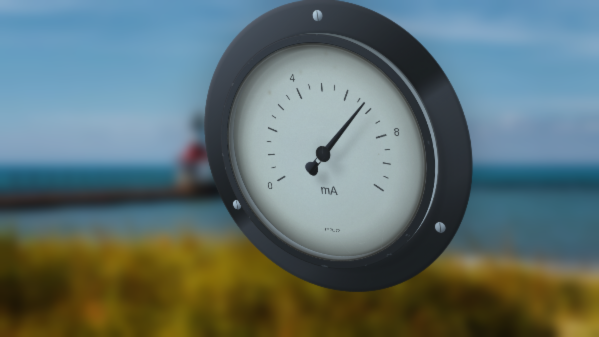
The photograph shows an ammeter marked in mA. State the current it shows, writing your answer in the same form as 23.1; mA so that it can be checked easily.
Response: 6.75; mA
